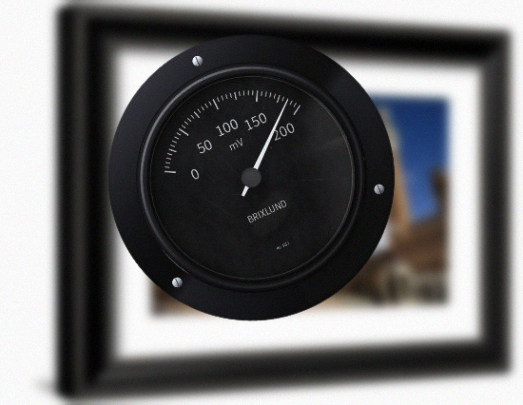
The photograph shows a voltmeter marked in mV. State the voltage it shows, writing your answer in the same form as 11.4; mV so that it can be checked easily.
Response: 185; mV
